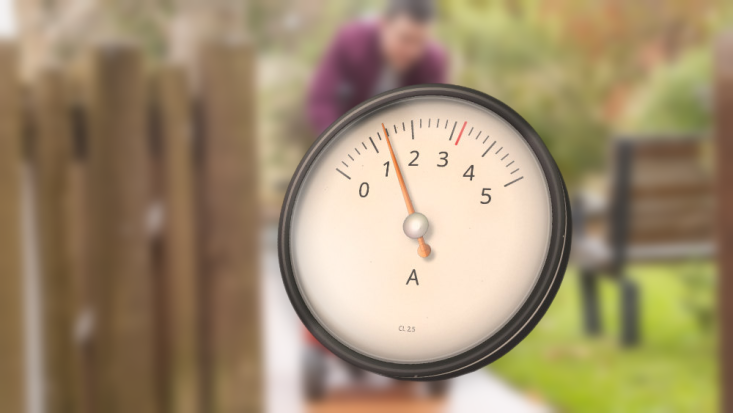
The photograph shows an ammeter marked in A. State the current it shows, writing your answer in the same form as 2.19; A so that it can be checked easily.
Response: 1.4; A
